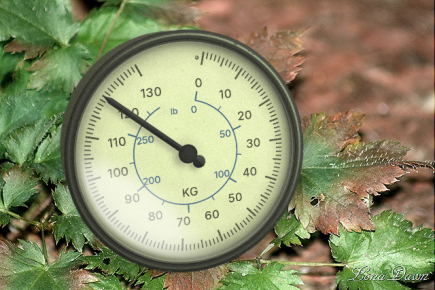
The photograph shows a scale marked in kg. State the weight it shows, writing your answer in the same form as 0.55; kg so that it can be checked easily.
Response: 120; kg
